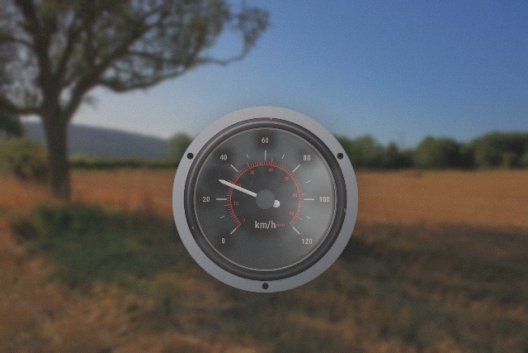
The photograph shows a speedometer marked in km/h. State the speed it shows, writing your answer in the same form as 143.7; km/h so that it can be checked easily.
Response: 30; km/h
